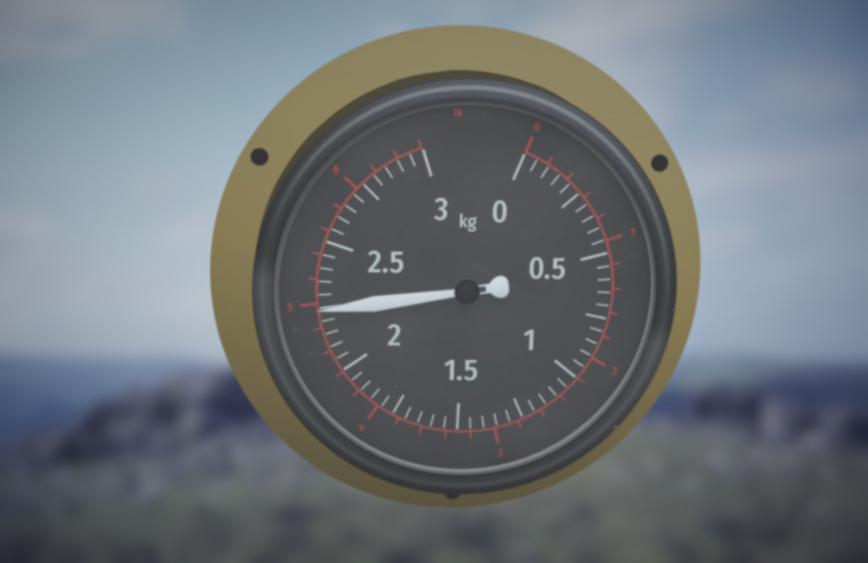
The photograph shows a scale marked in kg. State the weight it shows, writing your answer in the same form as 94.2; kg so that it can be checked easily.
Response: 2.25; kg
